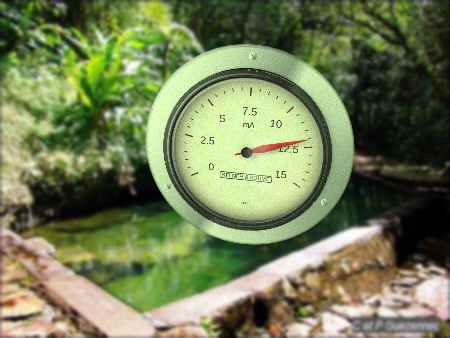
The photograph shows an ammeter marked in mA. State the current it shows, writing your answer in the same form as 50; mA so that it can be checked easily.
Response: 12; mA
